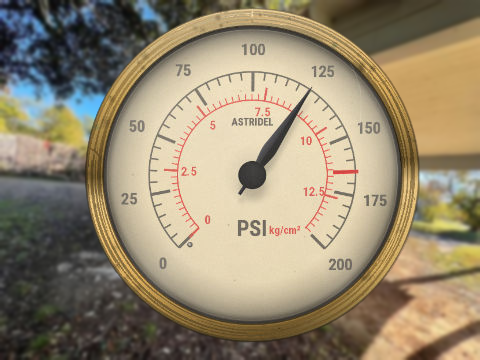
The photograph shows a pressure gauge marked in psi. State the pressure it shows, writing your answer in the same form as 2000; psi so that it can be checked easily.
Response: 125; psi
